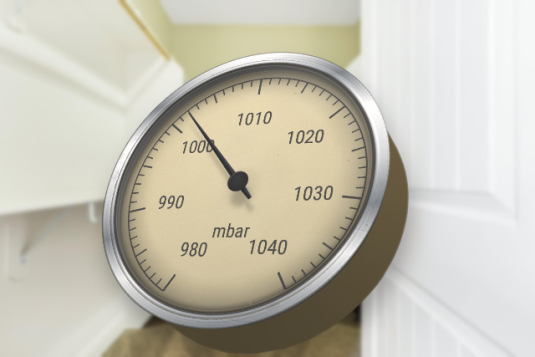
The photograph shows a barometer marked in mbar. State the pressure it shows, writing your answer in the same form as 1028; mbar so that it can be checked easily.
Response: 1002; mbar
